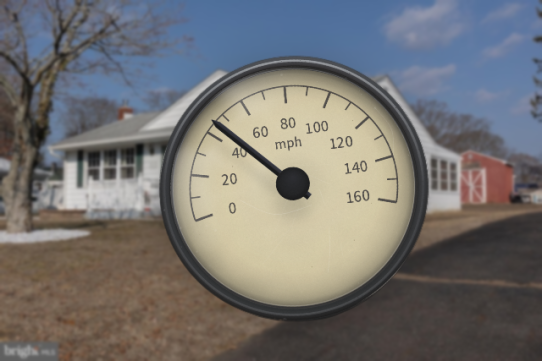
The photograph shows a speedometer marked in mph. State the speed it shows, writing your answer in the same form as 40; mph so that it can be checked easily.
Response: 45; mph
